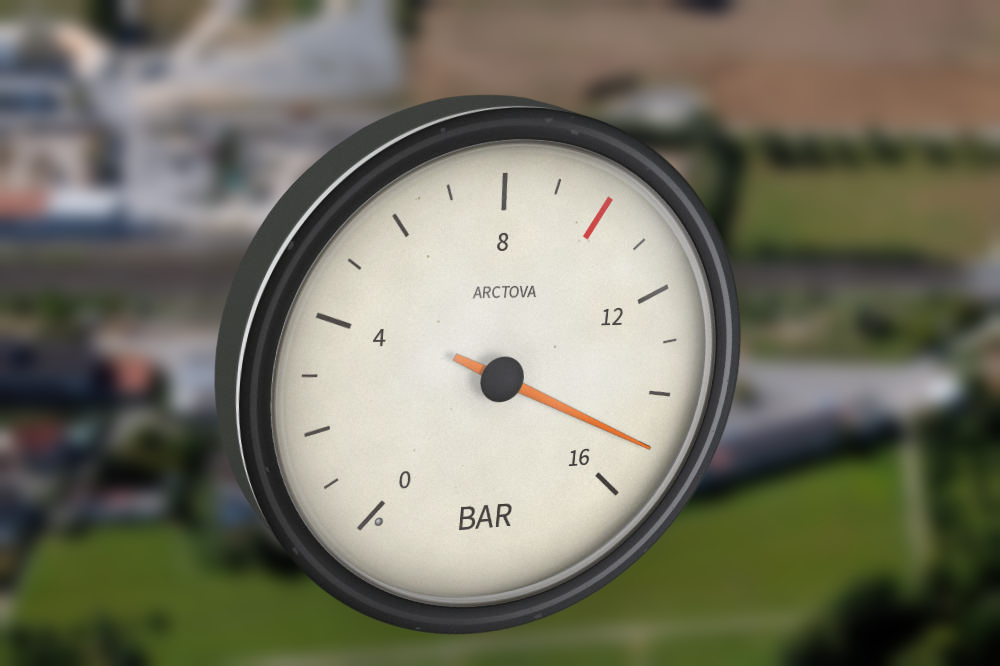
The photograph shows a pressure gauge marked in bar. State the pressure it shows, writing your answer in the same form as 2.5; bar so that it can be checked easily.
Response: 15; bar
